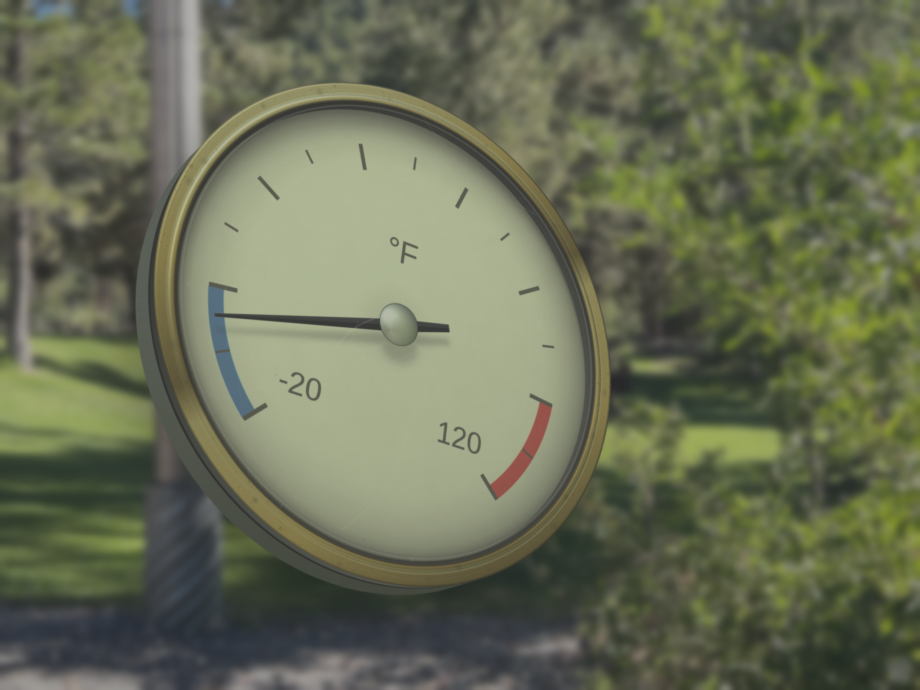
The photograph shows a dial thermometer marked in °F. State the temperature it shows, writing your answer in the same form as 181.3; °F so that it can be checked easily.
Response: -5; °F
